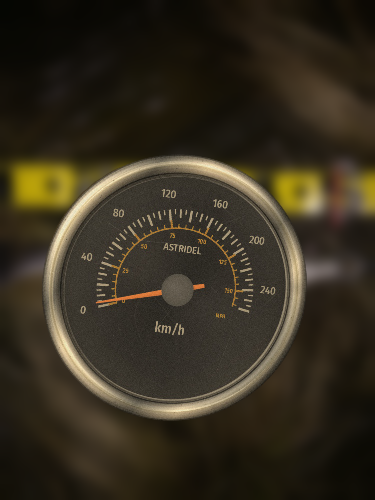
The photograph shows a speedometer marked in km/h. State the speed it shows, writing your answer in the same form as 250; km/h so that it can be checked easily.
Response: 5; km/h
